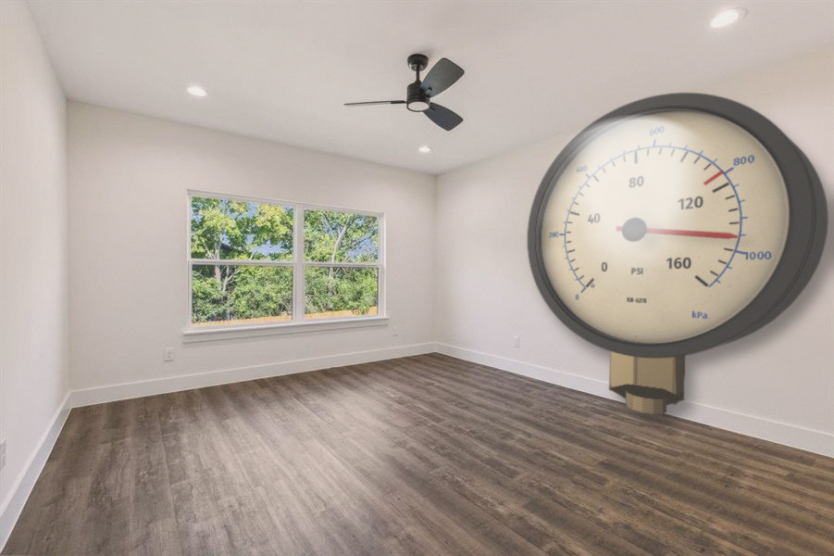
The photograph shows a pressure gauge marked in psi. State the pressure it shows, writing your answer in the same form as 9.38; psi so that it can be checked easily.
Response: 140; psi
